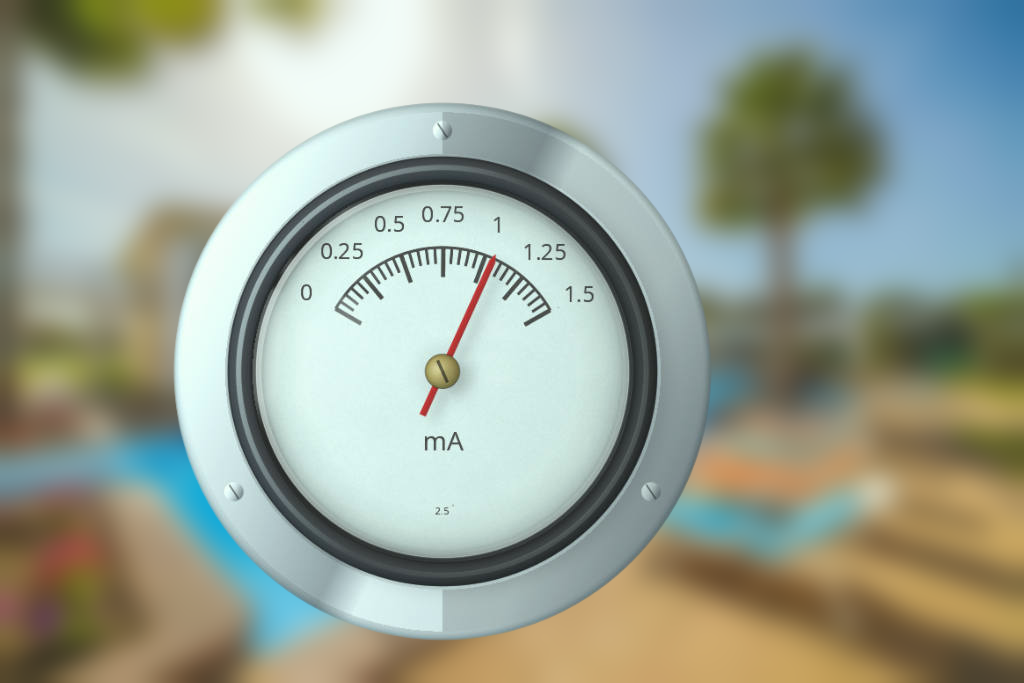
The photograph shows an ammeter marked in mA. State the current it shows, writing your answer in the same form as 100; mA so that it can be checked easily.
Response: 1.05; mA
